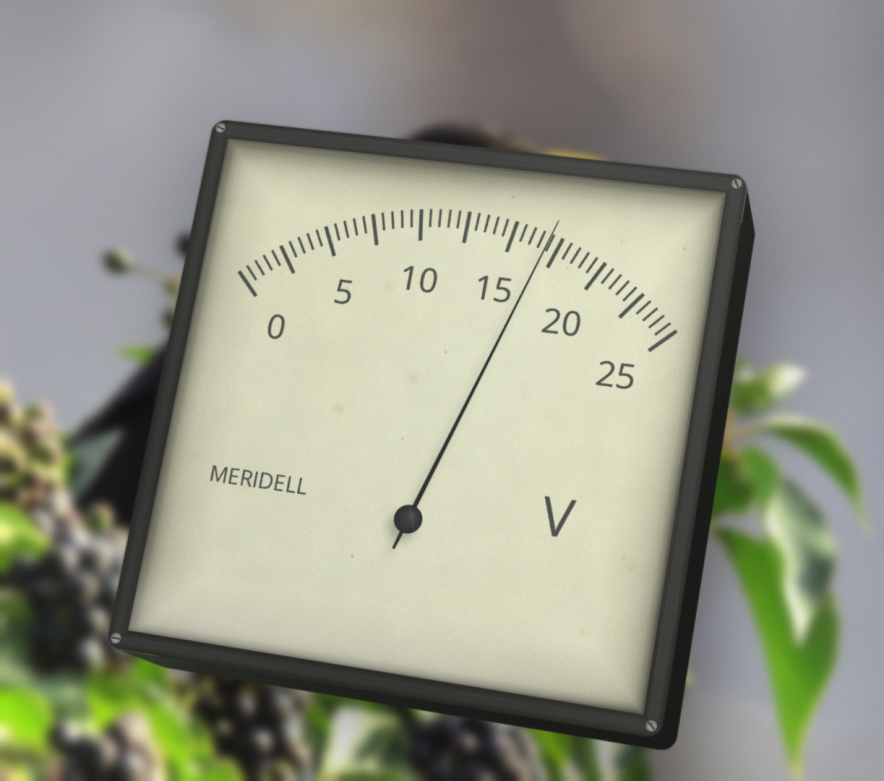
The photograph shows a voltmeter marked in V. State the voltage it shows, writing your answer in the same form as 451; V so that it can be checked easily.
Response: 17; V
